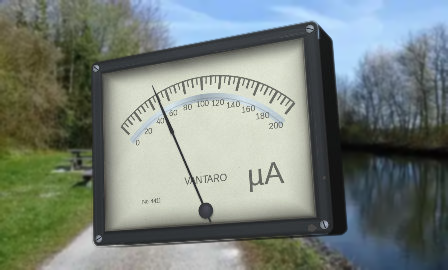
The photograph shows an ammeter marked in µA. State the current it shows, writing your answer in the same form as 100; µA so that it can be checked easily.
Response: 50; µA
